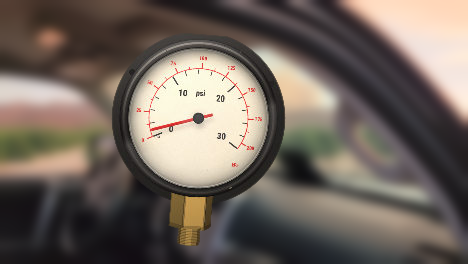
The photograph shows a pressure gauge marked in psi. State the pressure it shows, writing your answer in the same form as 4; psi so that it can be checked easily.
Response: 1; psi
